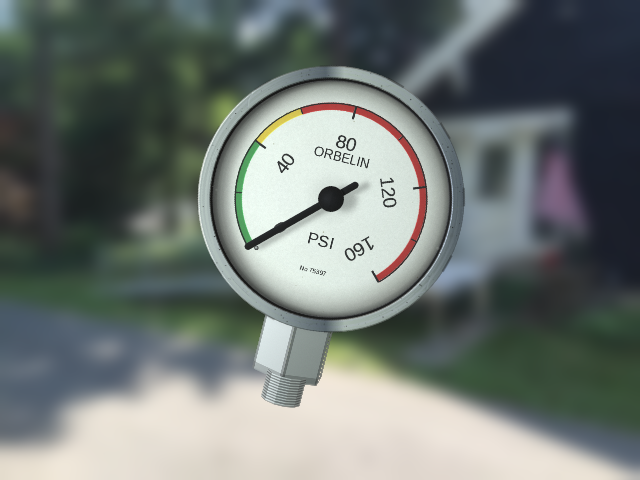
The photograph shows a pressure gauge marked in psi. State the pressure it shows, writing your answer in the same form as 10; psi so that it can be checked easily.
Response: 0; psi
